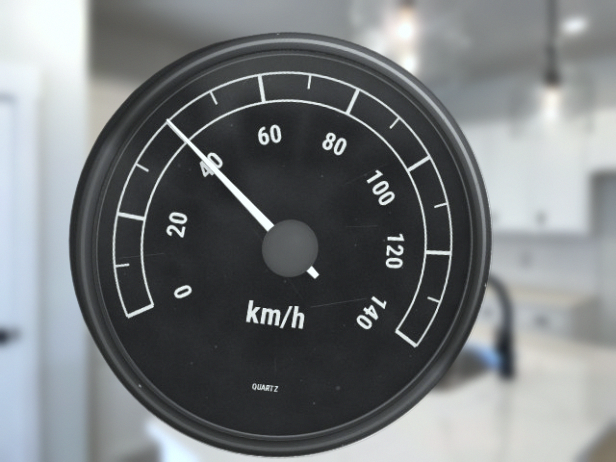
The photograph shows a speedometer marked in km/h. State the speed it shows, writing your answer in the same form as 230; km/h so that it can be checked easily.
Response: 40; km/h
